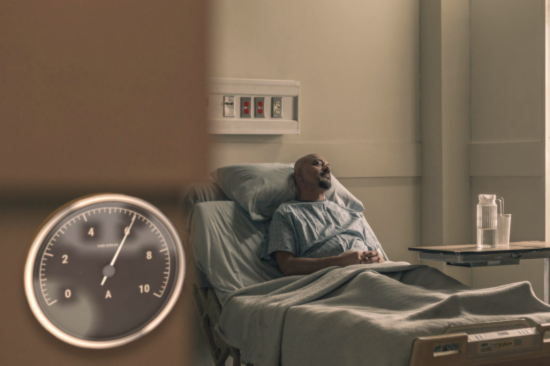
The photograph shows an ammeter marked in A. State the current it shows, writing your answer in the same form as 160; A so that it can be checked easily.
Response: 6; A
